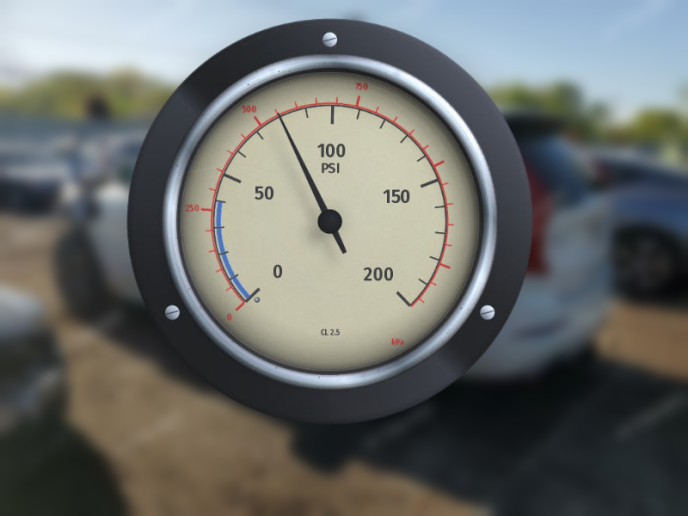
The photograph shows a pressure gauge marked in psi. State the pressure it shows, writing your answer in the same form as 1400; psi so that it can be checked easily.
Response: 80; psi
